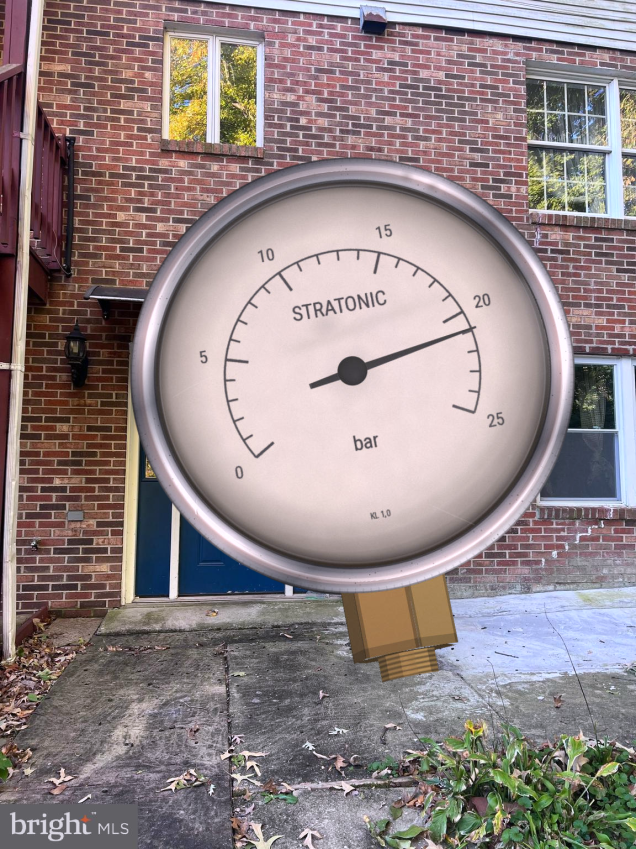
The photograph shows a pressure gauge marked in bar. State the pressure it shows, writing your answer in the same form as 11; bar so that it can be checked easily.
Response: 21; bar
